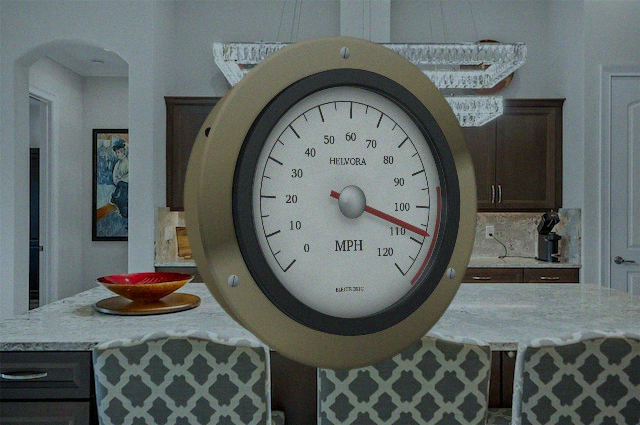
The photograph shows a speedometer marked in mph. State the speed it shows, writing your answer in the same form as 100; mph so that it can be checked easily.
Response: 107.5; mph
